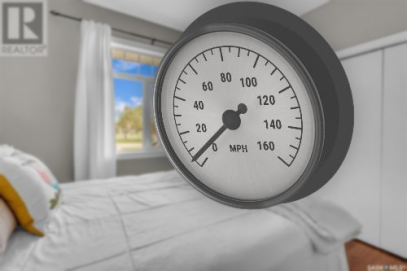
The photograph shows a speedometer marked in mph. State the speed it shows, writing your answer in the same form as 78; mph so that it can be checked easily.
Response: 5; mph
